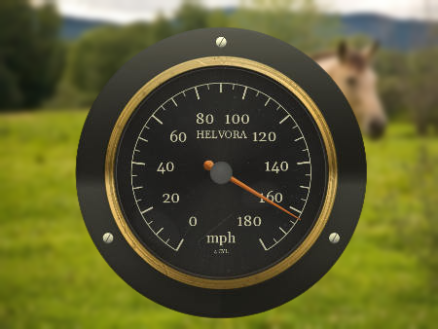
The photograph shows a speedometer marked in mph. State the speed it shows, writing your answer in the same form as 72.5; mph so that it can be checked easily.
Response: 162.5; mph
